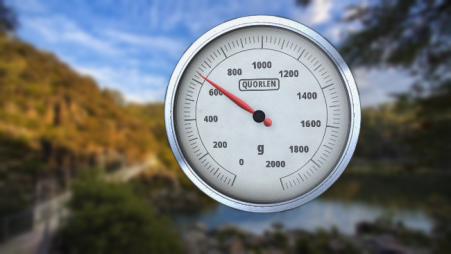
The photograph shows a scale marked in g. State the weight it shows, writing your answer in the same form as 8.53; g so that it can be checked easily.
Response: 640; g
